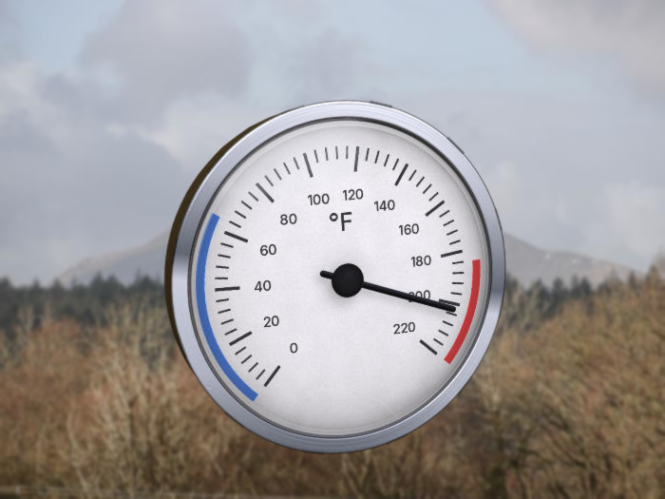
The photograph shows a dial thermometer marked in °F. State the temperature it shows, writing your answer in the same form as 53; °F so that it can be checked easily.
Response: 202; °F
